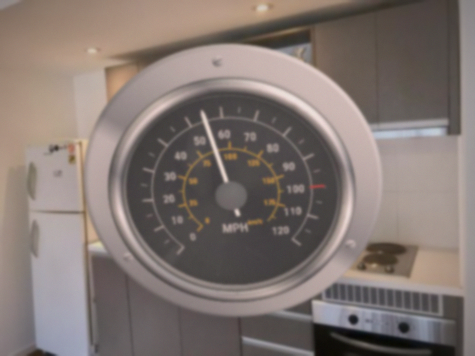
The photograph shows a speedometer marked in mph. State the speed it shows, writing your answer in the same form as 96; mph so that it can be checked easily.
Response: 55; mph
